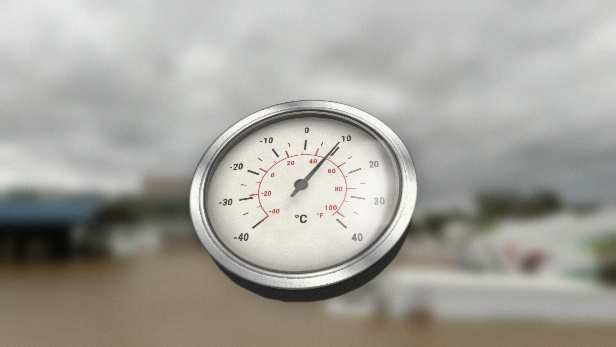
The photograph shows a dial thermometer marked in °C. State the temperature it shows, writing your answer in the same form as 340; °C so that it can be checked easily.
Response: 10; °C
